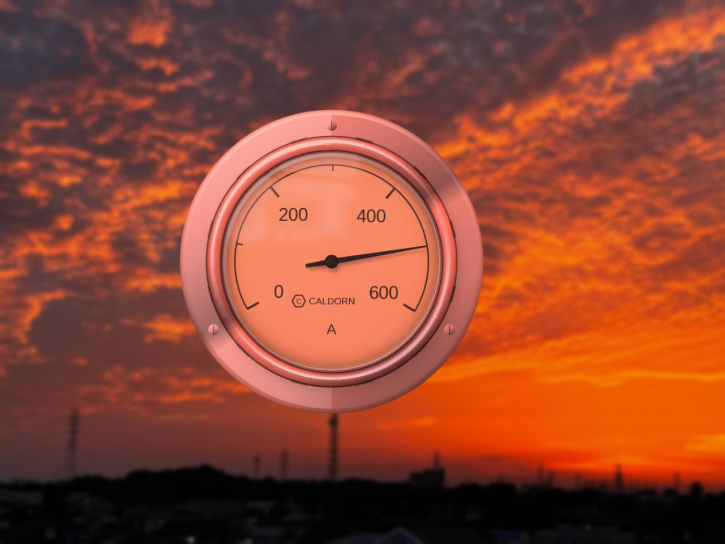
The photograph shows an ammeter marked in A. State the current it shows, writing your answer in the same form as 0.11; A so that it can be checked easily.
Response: 500; A
